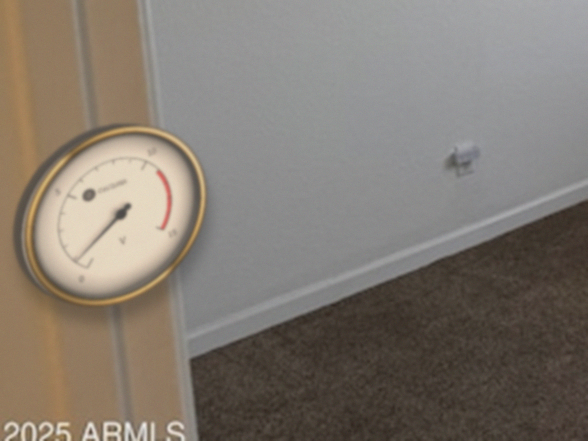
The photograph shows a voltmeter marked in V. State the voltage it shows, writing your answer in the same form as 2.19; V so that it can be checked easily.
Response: 1; V
